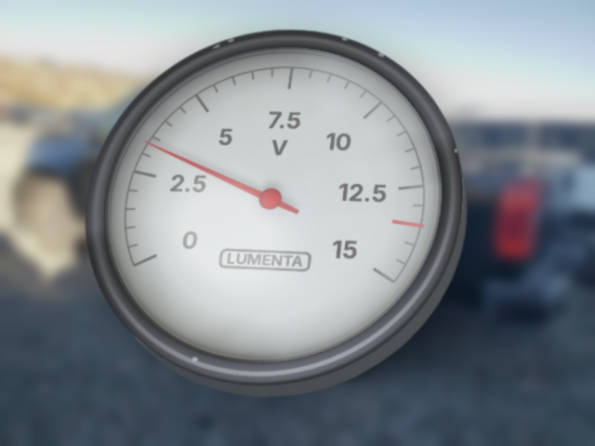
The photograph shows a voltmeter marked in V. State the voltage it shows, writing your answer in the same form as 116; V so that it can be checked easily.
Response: 3.25; V
